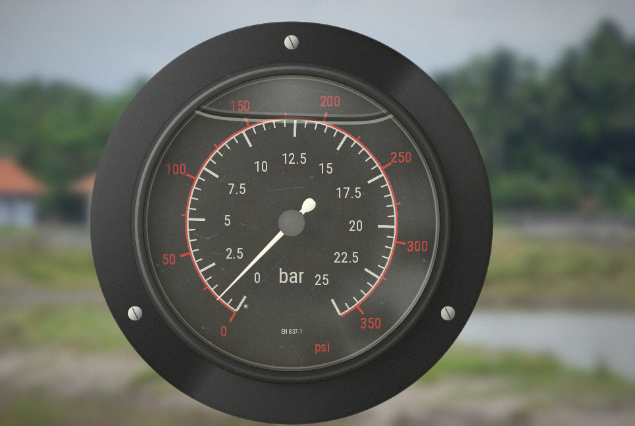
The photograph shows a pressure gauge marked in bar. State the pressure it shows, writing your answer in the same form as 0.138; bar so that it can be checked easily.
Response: 1; bar
